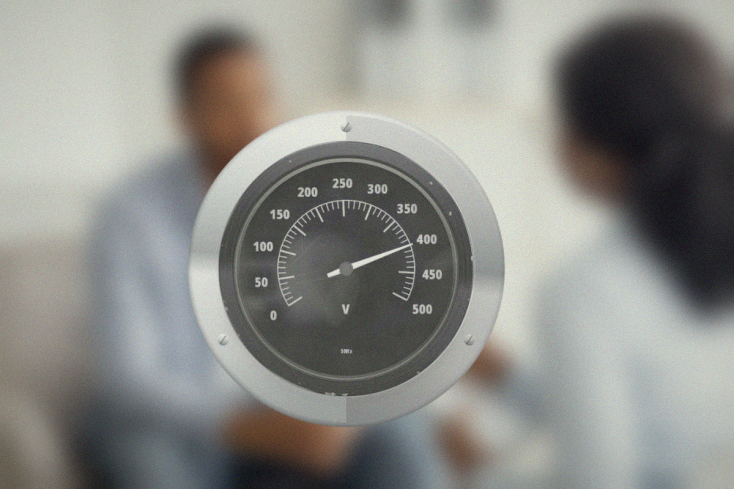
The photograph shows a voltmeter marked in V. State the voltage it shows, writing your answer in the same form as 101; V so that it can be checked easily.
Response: 400; V
